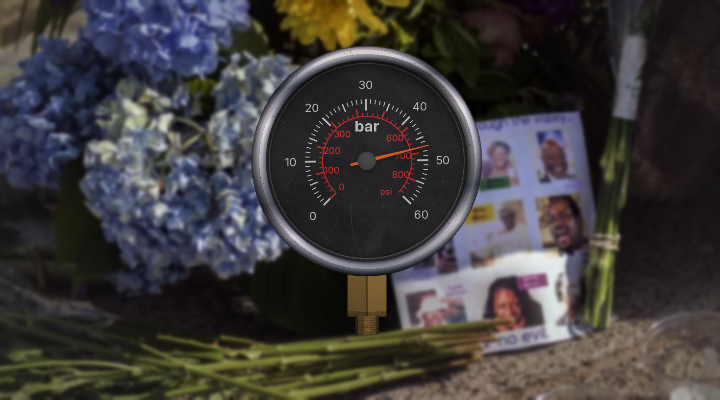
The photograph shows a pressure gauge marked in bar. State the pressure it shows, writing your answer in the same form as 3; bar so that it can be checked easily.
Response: 47; bar
